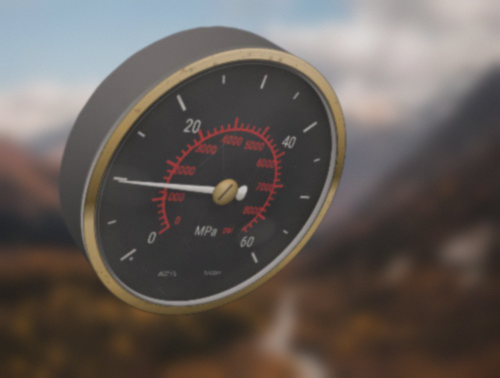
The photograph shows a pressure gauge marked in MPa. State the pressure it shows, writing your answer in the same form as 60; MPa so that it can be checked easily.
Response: 10; MPa
